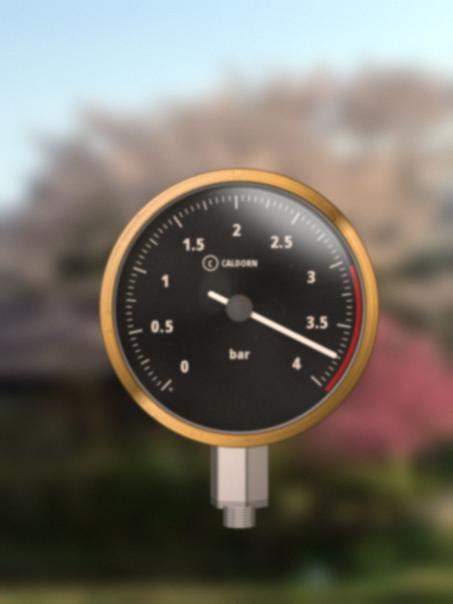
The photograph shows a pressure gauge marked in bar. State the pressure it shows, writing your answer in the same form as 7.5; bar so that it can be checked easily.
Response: 3.75; bar
